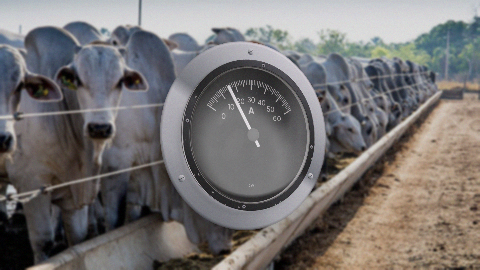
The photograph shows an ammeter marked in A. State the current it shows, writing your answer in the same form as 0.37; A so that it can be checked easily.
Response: 15; A
